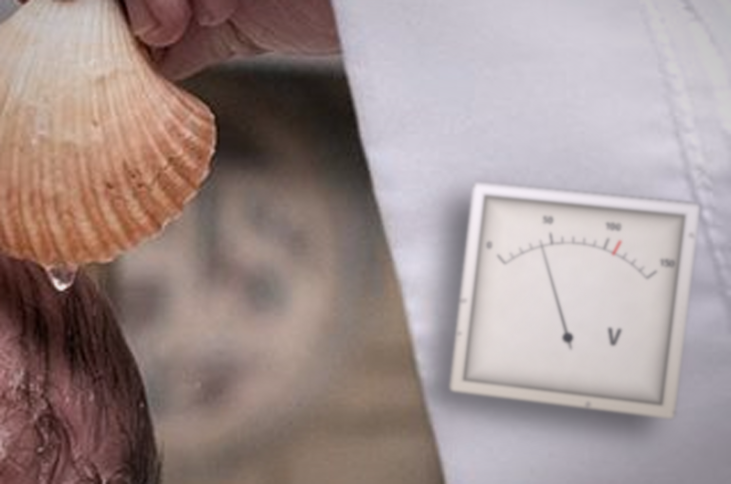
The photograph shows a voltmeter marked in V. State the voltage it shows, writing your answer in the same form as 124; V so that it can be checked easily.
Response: 40; V
